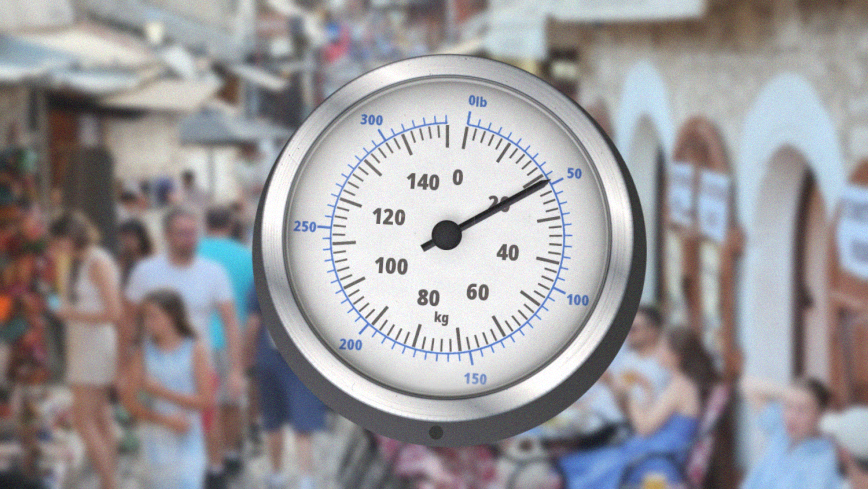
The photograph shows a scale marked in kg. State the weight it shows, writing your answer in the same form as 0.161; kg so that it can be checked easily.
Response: 22; kg
